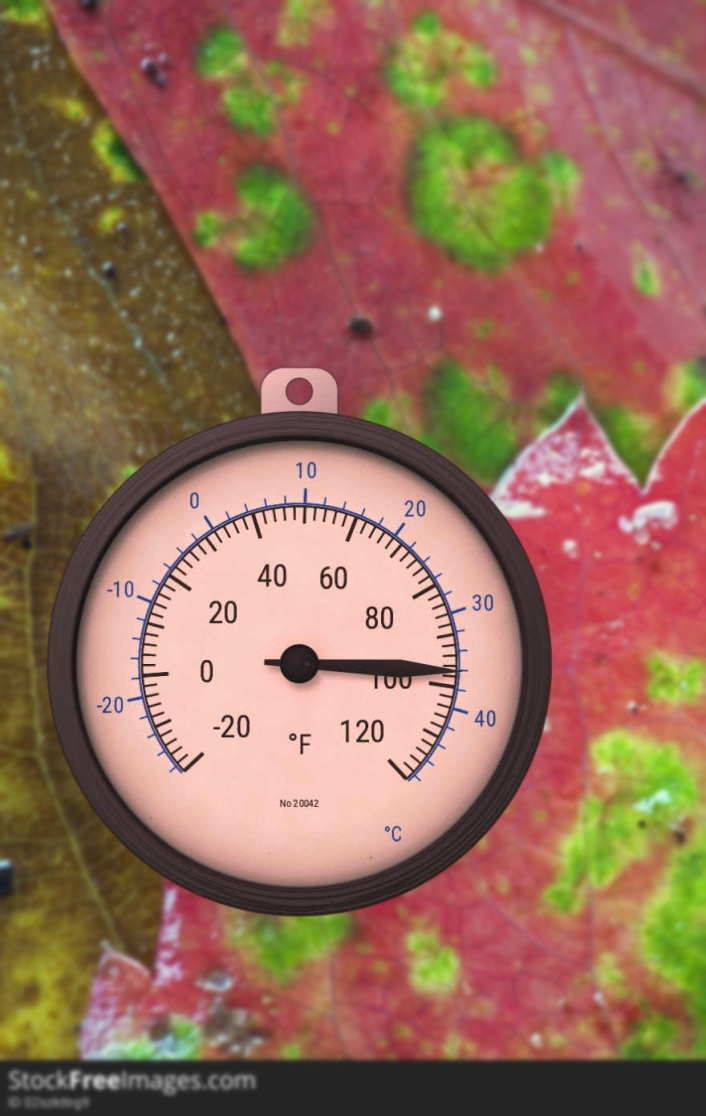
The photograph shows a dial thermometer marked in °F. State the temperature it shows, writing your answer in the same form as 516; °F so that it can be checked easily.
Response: 97; °F
